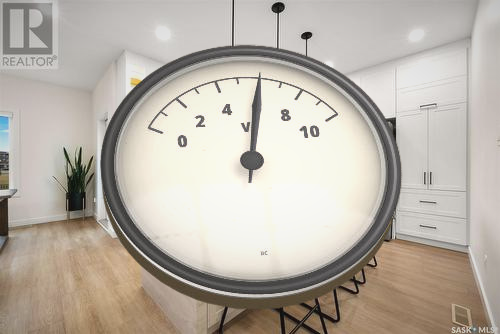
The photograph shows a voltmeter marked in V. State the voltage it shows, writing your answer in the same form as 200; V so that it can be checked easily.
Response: 6; V
